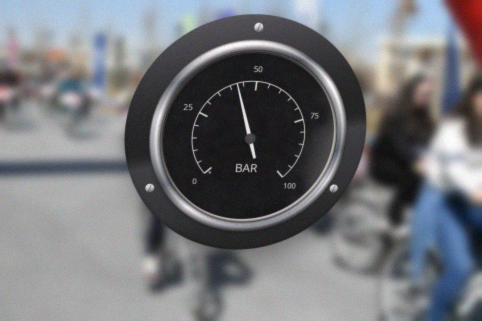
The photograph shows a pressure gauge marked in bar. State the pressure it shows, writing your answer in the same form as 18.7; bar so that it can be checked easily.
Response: 42.5; bar
